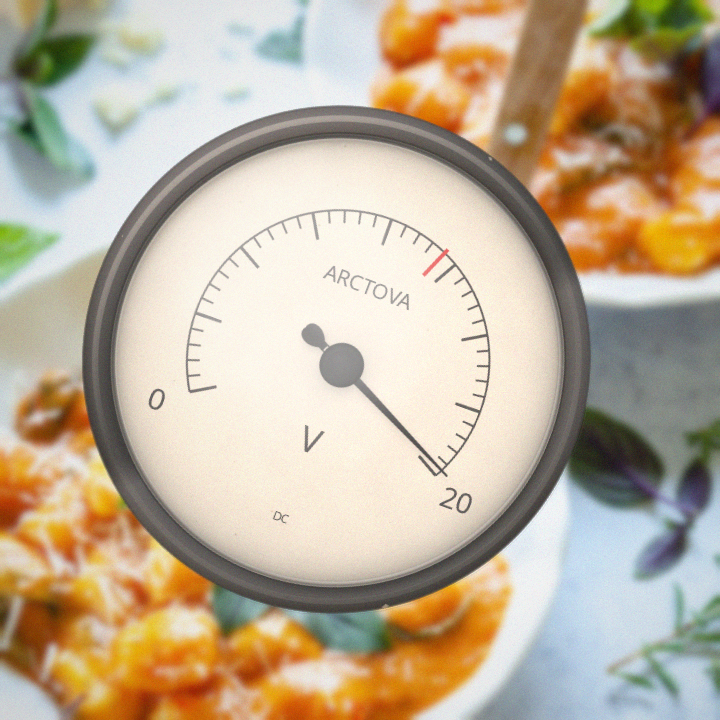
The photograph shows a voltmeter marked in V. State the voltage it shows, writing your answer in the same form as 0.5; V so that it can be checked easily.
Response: 19.75; V
